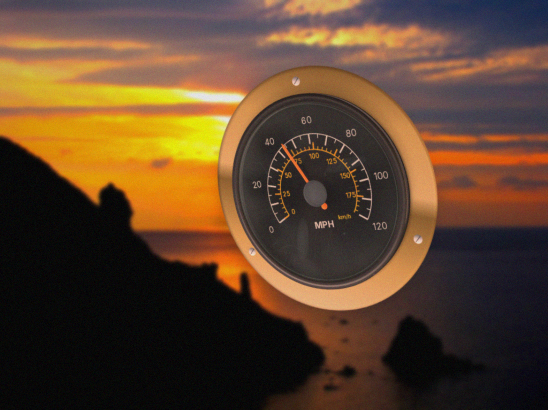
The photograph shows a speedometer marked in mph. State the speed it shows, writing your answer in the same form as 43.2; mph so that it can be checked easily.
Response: 45; mph
